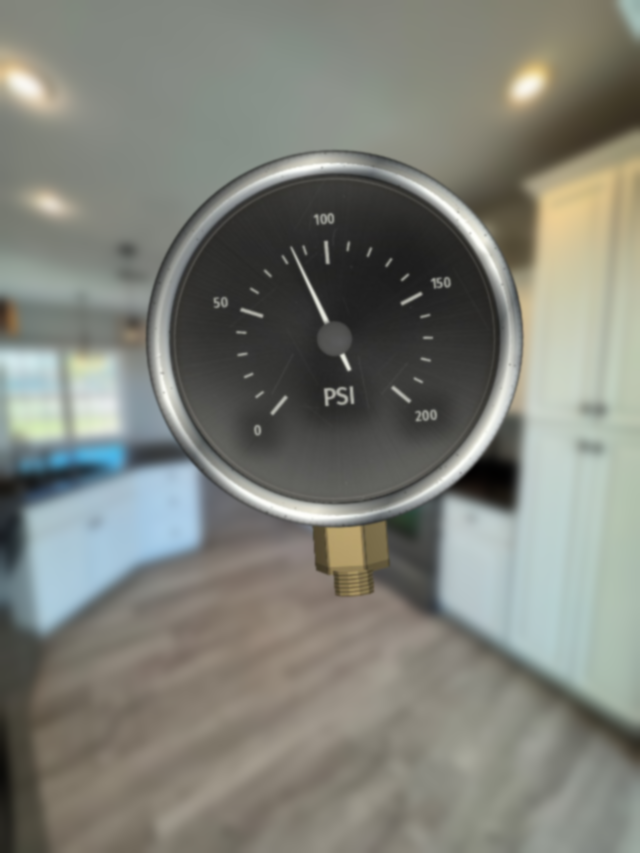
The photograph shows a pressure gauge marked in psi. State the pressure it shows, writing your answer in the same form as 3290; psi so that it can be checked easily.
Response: 85; psi
